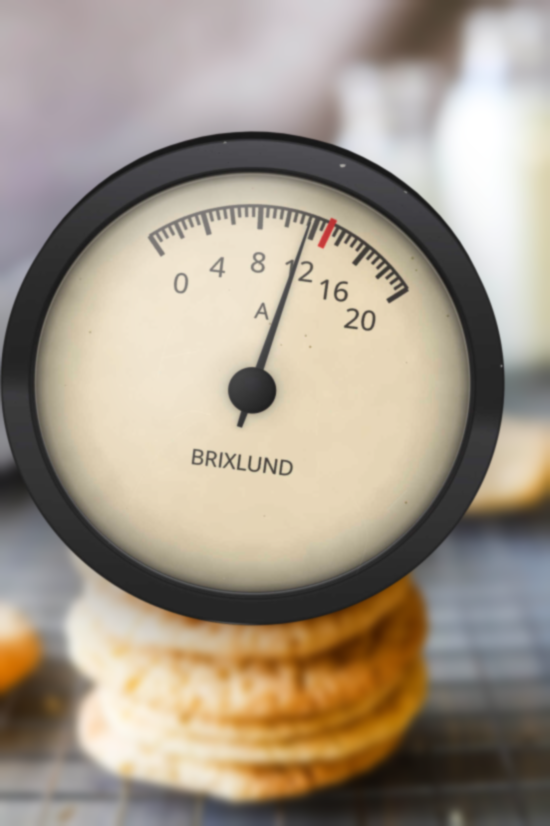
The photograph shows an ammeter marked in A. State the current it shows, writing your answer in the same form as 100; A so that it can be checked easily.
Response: 11.5; A
